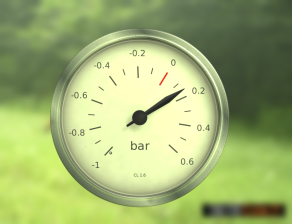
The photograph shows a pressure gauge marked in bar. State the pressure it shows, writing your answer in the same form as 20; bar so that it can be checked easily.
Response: 0.15; bar
